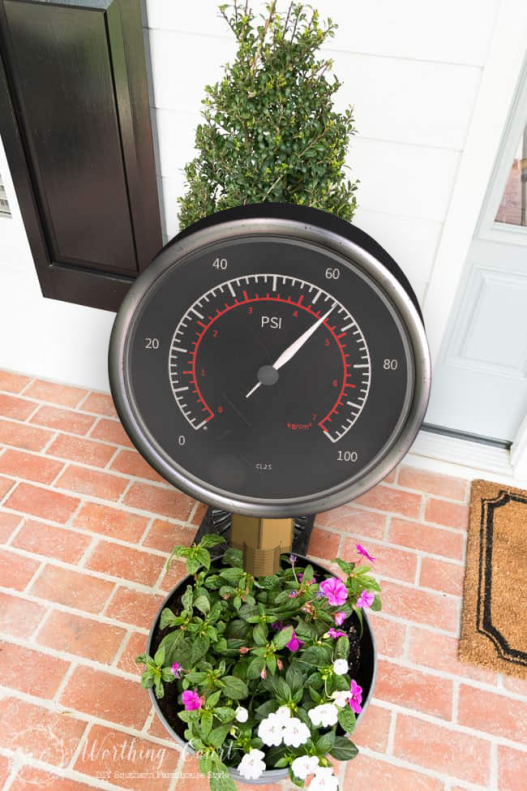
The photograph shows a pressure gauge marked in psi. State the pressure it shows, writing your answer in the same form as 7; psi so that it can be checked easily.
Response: 64; psi
